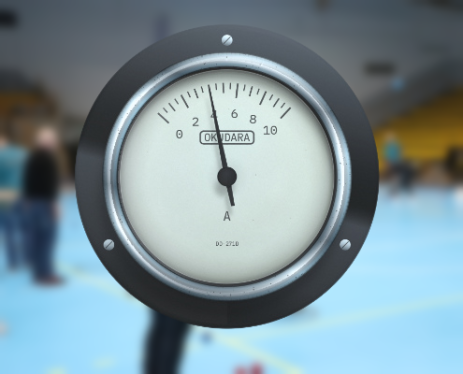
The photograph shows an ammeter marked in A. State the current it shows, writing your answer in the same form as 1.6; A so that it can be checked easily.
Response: 4; A
